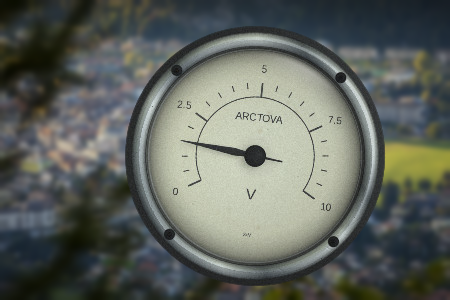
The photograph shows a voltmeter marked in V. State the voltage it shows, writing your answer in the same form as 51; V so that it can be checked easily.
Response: 1.5; V
